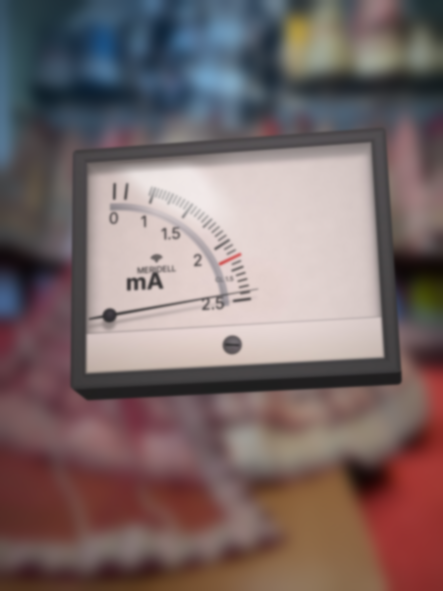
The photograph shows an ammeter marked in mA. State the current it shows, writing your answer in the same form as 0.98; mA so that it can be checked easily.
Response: 2.45; mA
